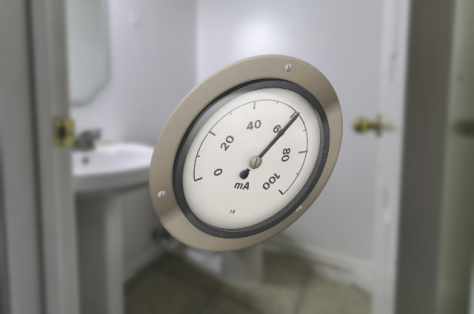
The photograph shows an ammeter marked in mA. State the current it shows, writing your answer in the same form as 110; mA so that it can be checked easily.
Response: 60; mA
